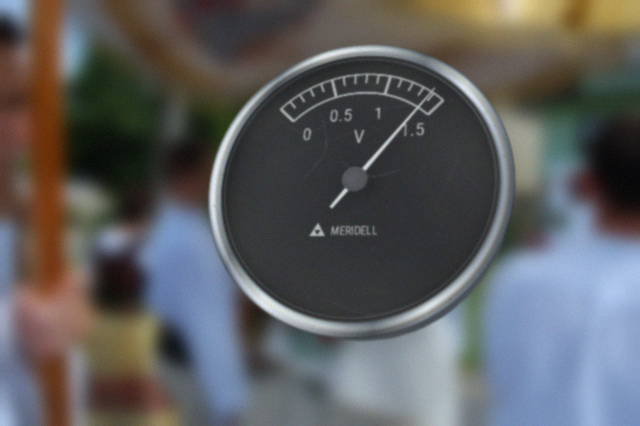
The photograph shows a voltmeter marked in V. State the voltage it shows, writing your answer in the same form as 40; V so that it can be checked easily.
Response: 1.4; V
